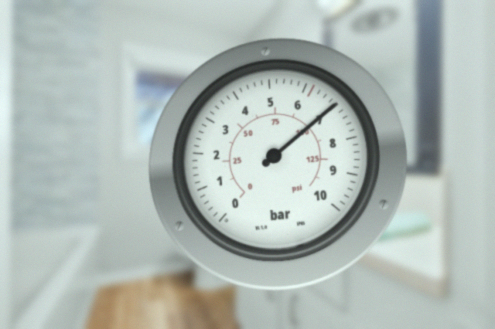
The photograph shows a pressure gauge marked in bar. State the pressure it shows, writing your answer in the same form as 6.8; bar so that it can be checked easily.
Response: 7; bar
